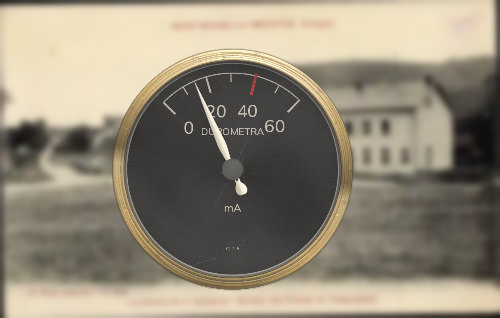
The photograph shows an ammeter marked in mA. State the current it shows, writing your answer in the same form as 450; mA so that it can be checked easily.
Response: 15; mA
